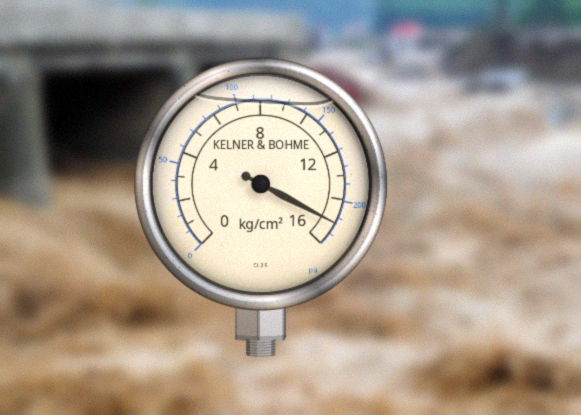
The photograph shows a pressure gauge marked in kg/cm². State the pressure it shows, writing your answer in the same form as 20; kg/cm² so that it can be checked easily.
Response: 15; kg/cm²
